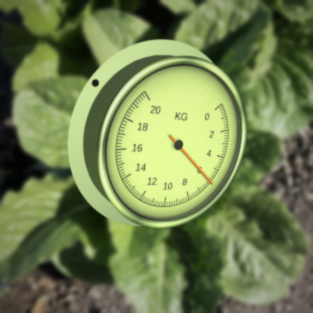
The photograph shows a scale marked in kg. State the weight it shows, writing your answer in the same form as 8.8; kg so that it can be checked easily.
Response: 6; kg
